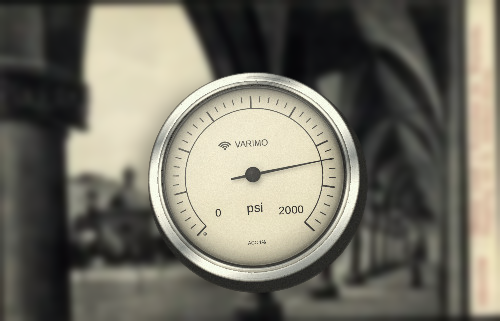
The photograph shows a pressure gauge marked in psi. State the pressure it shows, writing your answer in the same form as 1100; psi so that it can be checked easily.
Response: 1600; psi
